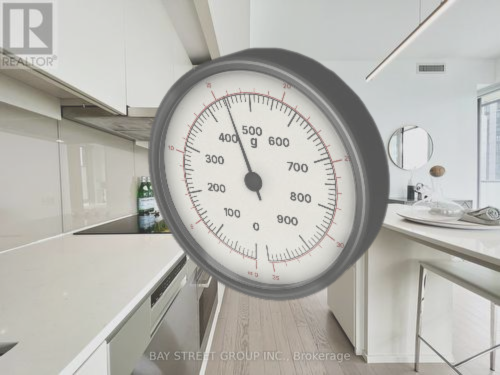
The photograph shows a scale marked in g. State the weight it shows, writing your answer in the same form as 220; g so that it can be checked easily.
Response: 450; g
